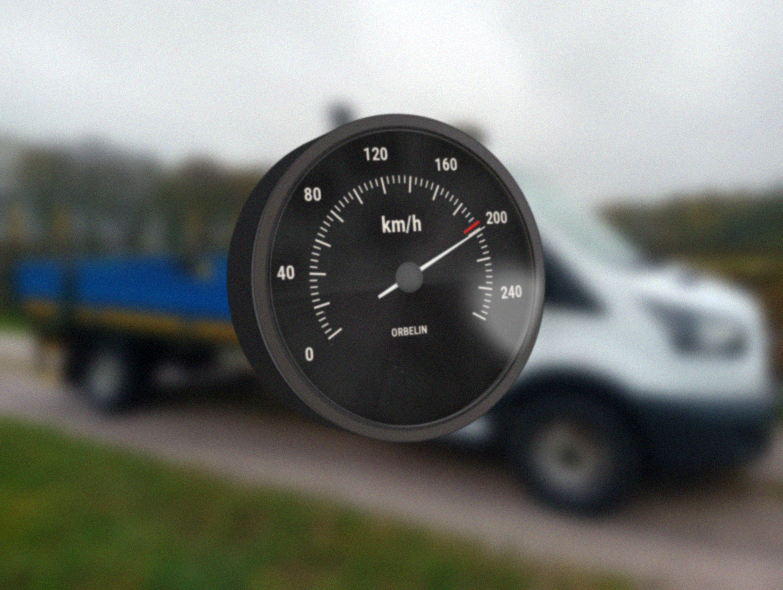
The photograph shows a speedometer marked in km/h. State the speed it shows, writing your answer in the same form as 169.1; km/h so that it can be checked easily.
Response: 200; km/h
